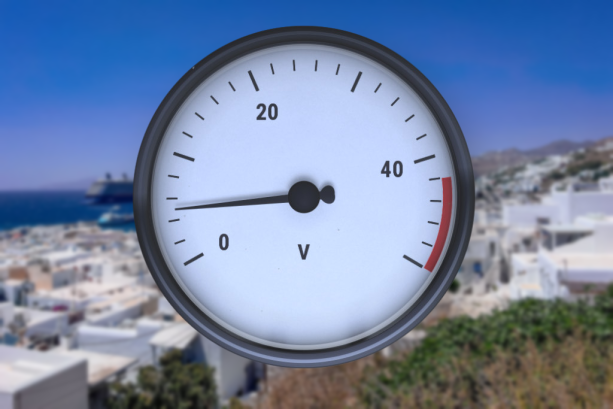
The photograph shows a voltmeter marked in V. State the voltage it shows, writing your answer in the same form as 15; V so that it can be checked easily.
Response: 5; V
